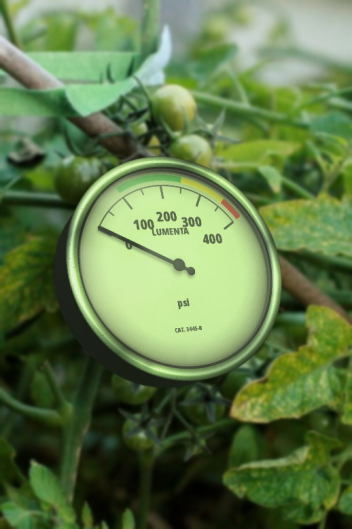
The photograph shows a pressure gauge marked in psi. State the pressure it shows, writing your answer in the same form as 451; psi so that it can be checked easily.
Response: 0; psi
